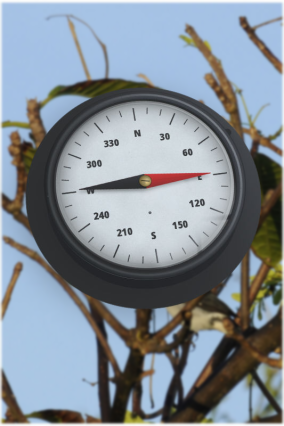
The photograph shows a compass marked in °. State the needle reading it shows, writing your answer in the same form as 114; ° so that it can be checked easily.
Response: 90; °
